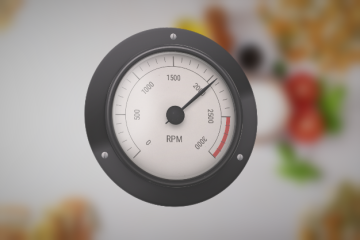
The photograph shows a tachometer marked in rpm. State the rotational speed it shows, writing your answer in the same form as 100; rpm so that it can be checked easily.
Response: 2050; rpm
